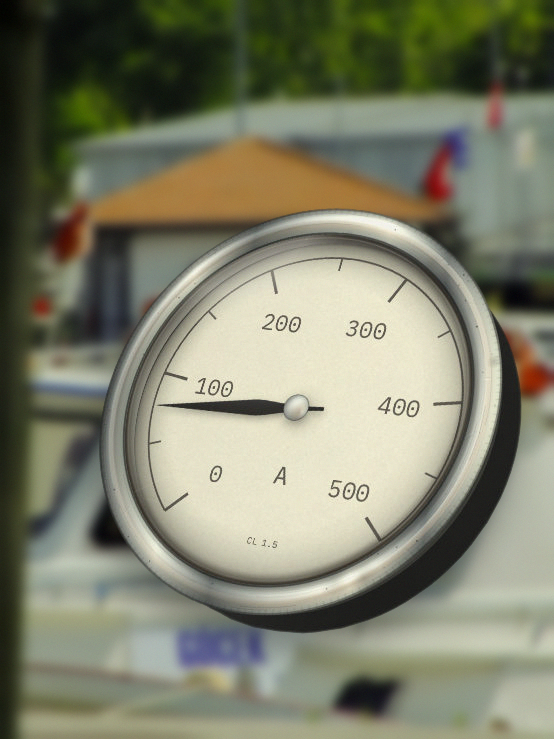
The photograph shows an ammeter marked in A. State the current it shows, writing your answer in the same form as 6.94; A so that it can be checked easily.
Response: 75; A
